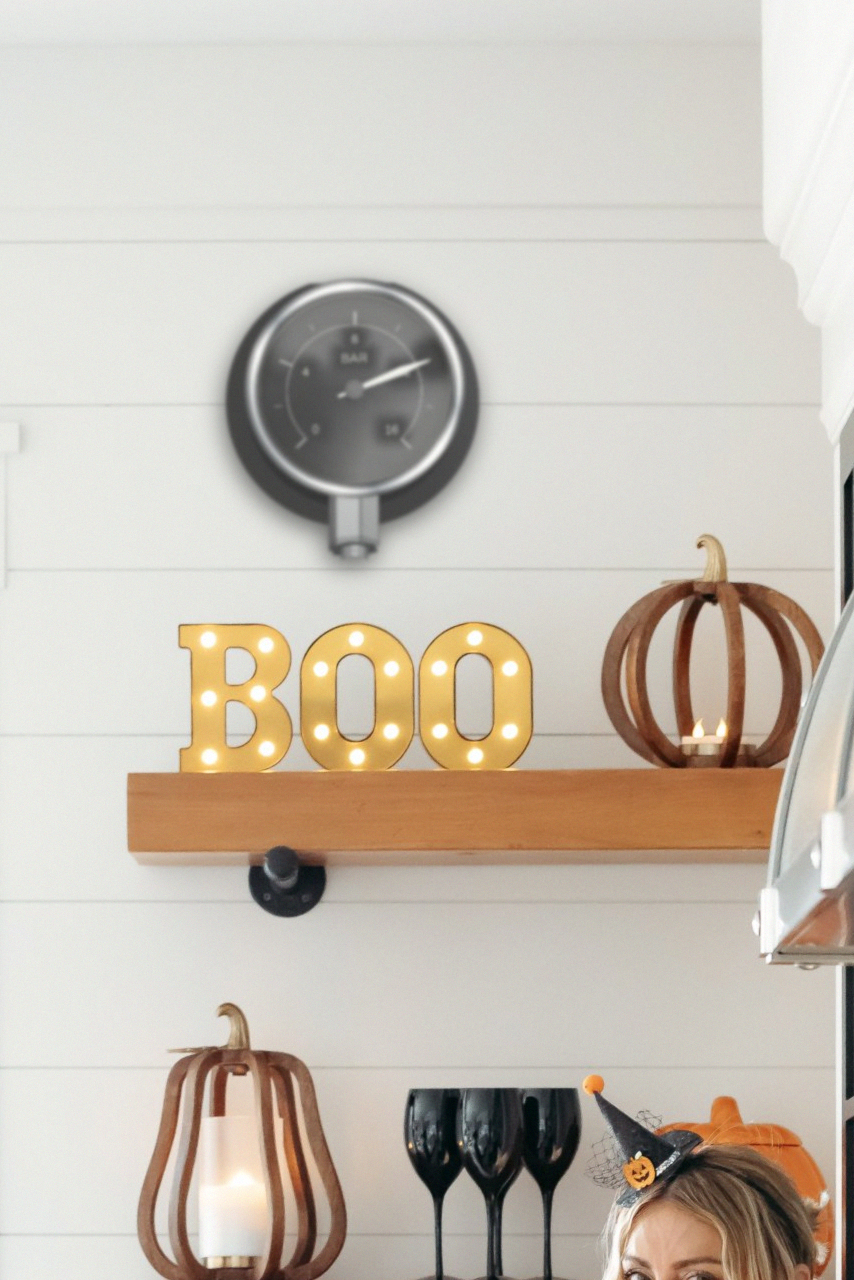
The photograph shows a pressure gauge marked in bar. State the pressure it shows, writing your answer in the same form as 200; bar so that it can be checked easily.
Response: 12; bar
